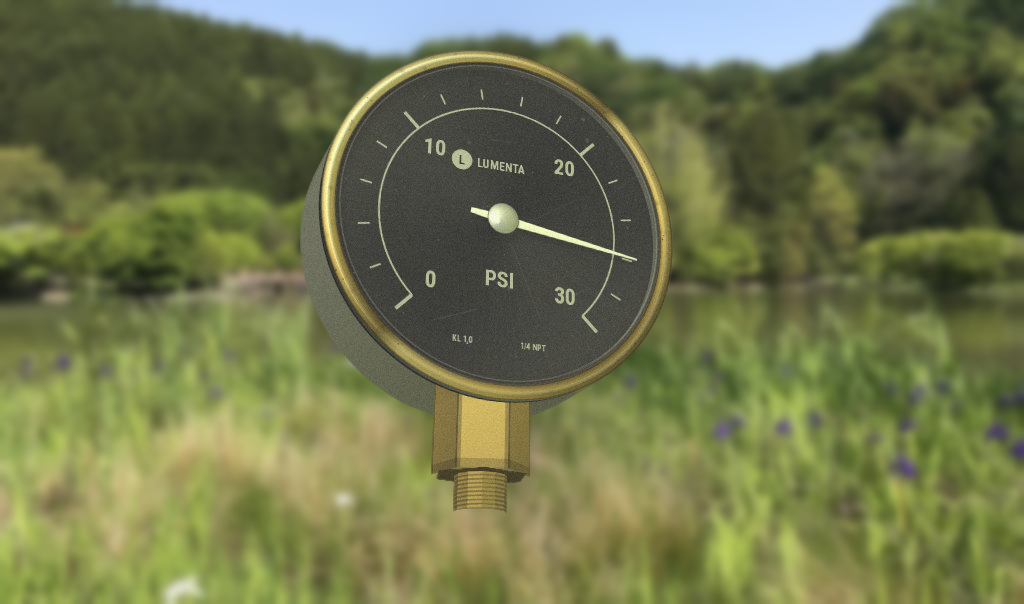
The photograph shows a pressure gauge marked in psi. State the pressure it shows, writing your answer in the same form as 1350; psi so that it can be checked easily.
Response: 26; psi
